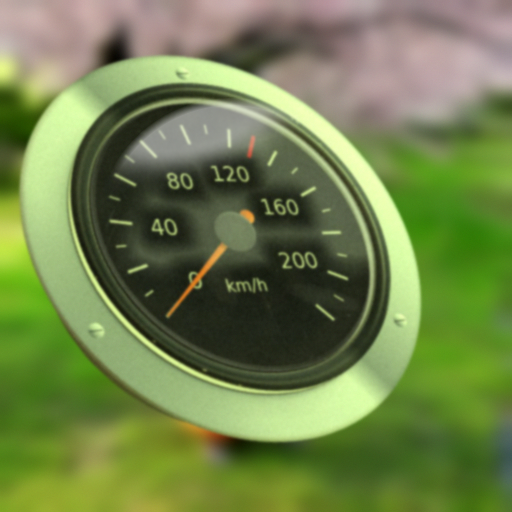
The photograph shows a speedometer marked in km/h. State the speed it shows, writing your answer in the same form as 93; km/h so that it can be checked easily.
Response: 0; km/h
